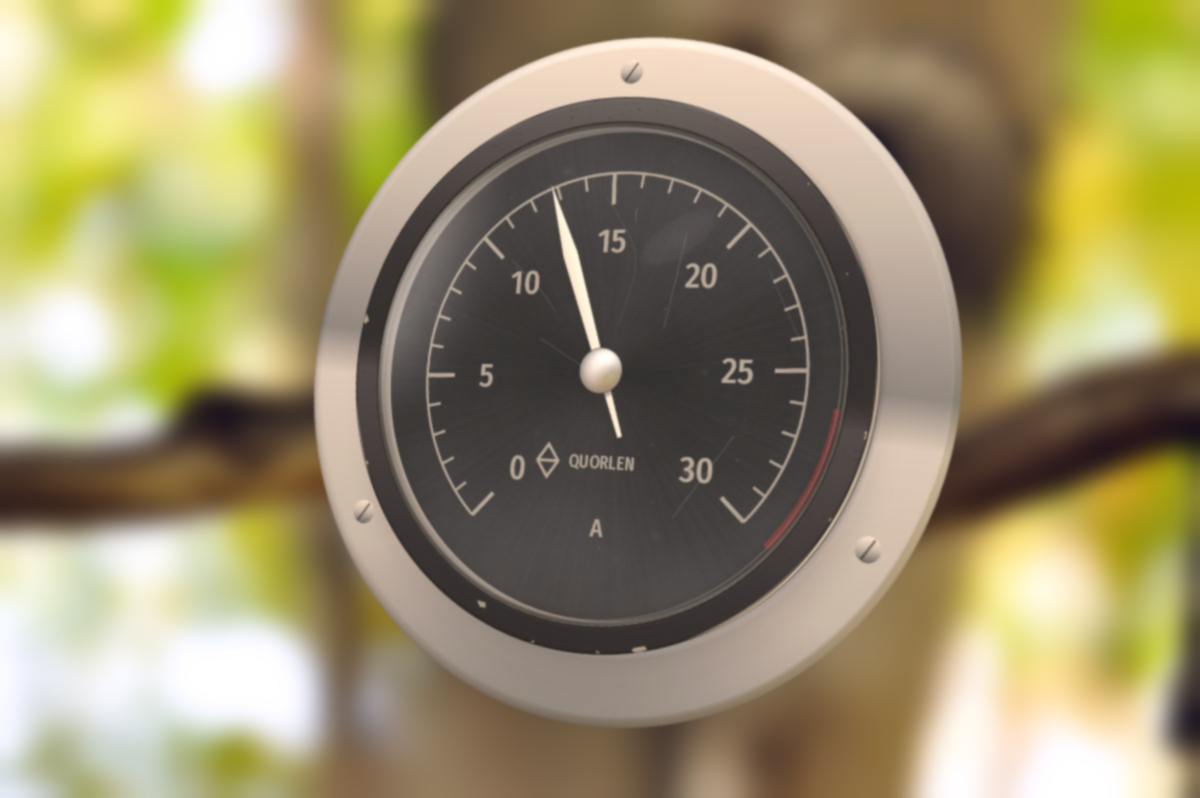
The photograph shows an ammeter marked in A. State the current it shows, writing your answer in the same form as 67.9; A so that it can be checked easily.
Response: 13; A
